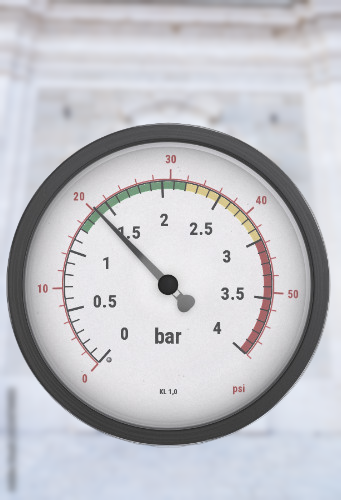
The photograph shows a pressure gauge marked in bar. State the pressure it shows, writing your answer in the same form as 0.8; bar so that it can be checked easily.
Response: 1.4; bar
